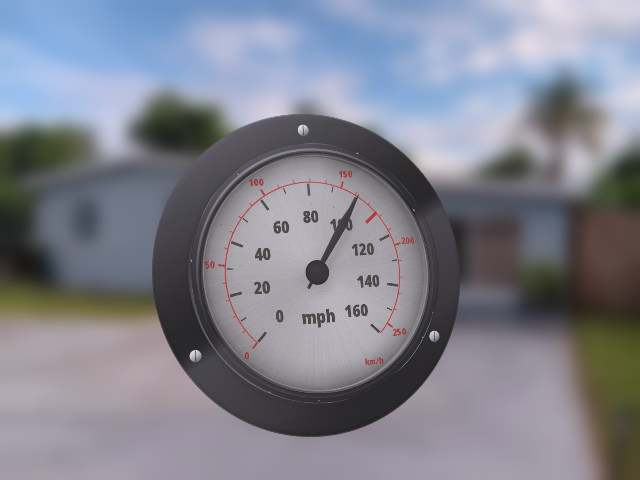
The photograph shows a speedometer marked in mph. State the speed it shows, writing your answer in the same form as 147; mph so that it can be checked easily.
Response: 100; mph
